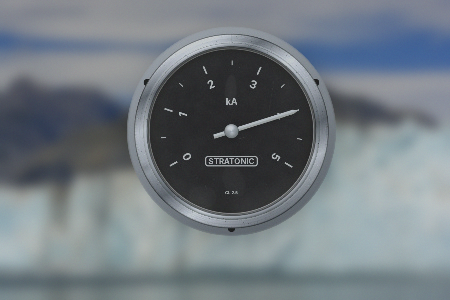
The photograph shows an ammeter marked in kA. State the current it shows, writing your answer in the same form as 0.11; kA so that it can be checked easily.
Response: 4; kA
